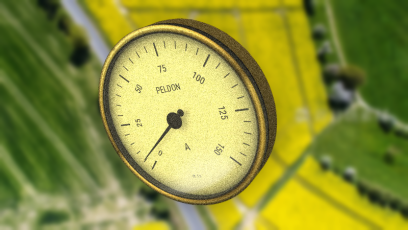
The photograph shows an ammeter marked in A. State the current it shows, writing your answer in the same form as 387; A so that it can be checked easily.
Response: 5; A
